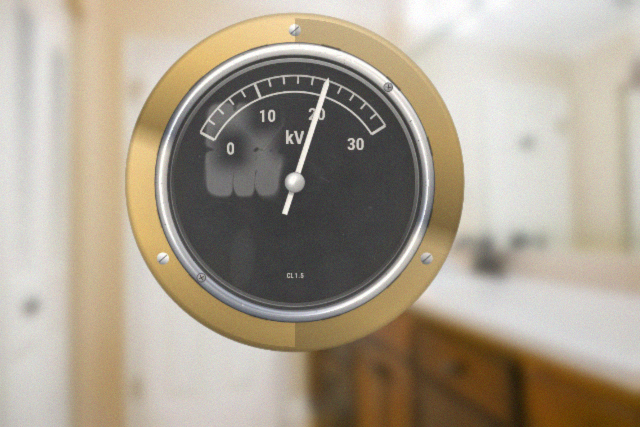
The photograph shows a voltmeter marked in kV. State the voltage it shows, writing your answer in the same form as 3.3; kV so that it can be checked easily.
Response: 20; kV
